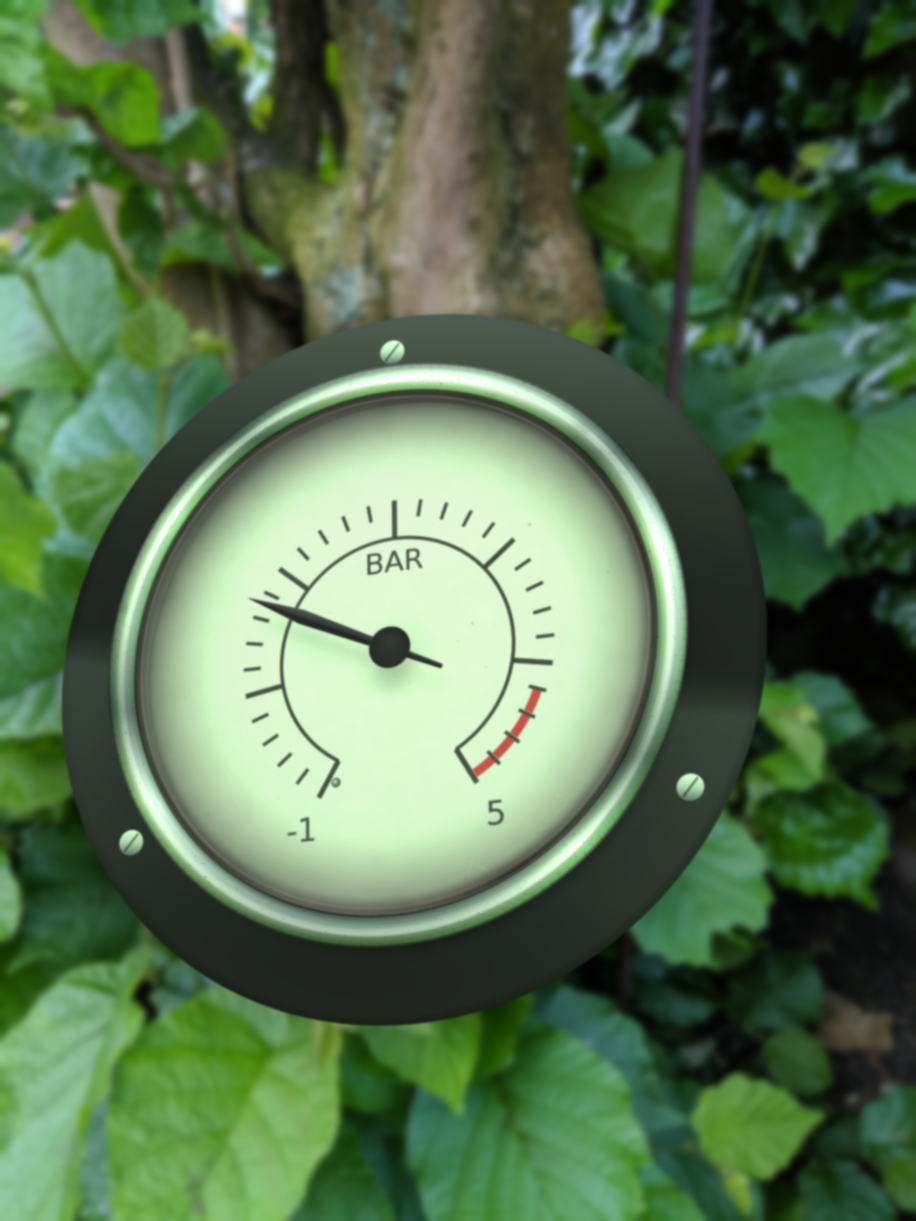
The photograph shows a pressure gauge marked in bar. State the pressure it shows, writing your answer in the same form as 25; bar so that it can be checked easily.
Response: 0.7; bar
